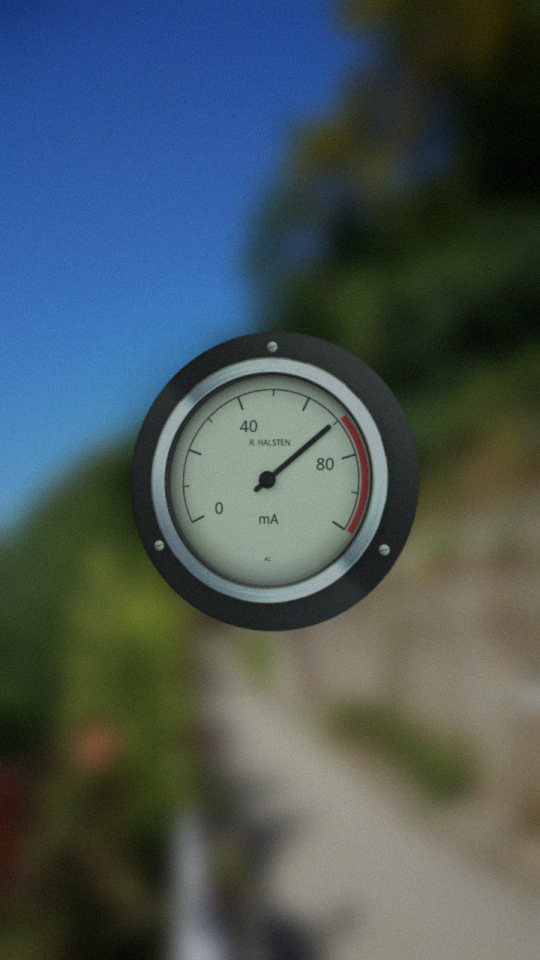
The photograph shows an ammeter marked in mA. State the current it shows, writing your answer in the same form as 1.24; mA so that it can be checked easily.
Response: 70; mA
